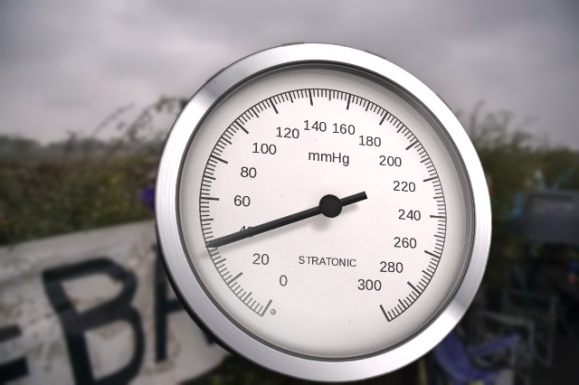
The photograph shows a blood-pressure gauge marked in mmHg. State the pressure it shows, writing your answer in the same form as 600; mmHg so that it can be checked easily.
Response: 38; mmHg
